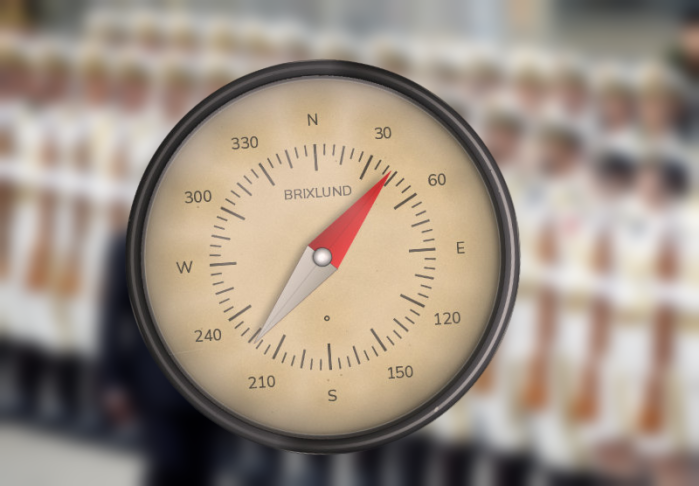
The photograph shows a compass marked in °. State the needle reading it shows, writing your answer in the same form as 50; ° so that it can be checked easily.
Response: 42.5; °
